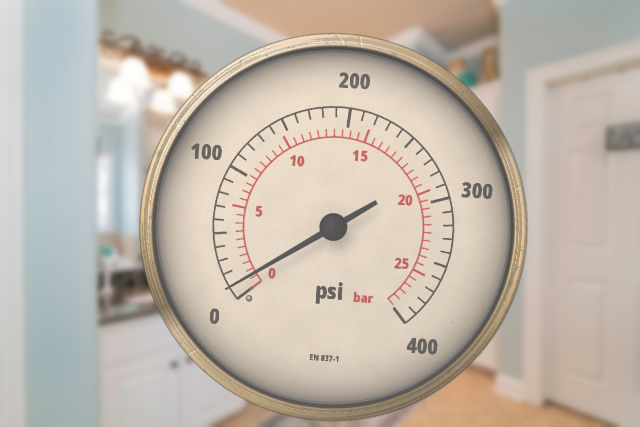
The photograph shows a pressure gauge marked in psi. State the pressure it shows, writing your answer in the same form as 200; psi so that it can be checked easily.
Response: 10; psi
